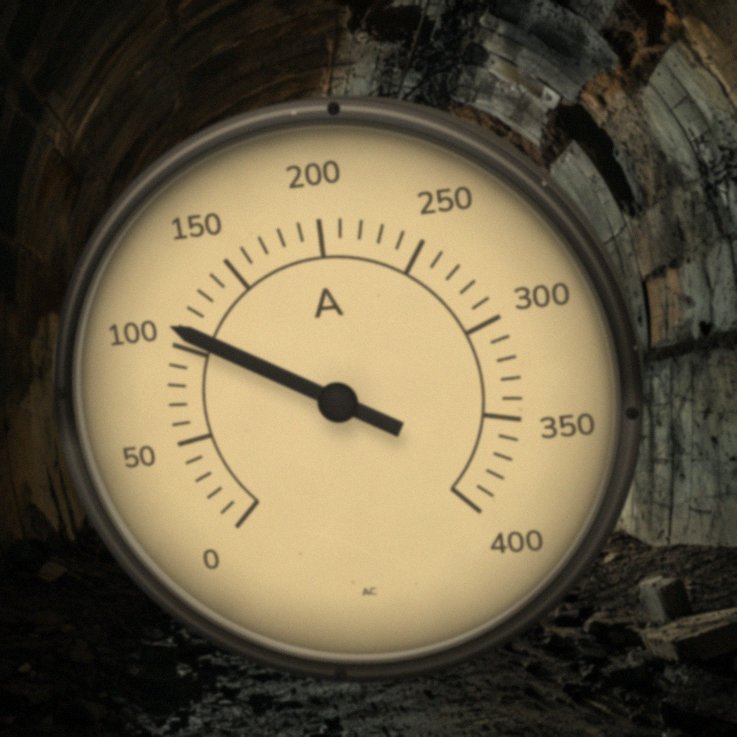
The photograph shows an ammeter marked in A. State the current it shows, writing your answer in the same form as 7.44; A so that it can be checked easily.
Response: 110; A
